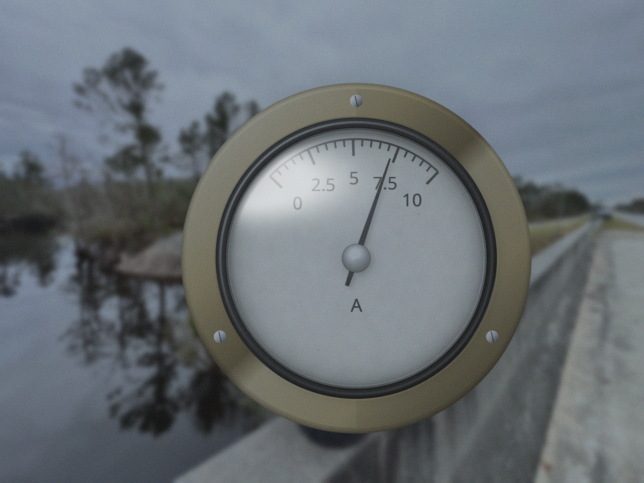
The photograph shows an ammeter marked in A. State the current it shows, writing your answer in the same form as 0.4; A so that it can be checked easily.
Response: 7.25; A
